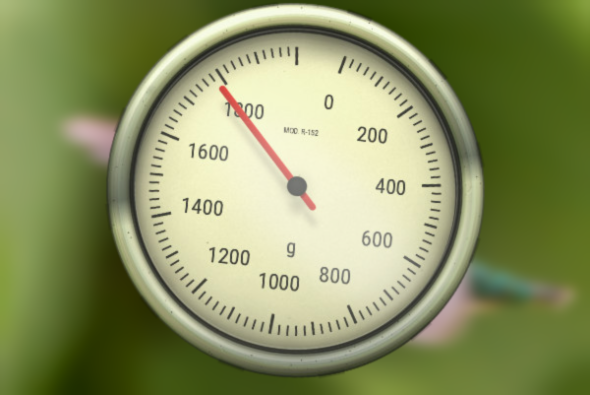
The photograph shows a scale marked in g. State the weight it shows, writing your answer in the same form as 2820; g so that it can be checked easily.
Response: 1780; g
